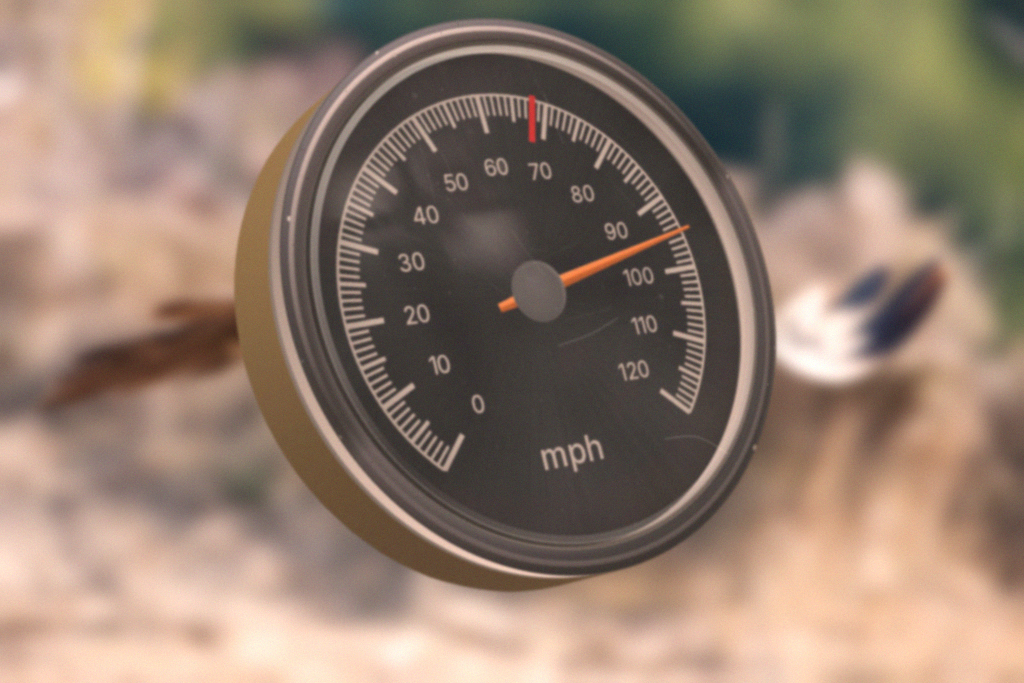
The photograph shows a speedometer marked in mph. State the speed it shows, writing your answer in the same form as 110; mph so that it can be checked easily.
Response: 95; mph
